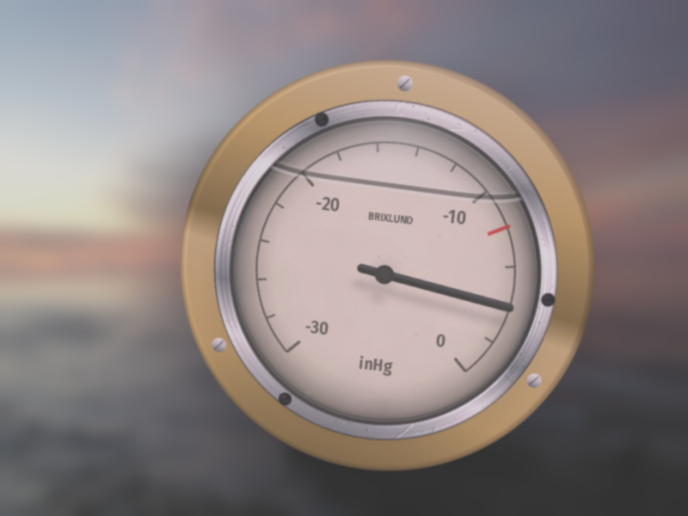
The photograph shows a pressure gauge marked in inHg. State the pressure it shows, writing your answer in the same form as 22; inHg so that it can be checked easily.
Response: -4; inHg
